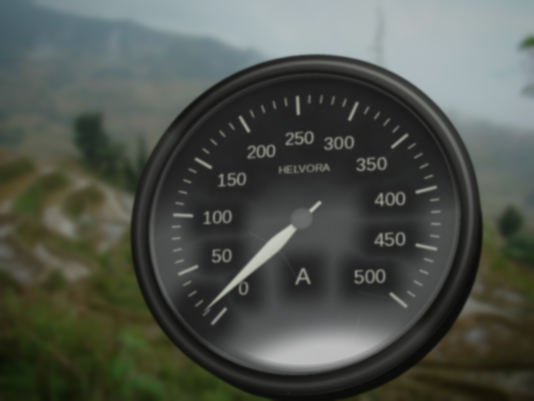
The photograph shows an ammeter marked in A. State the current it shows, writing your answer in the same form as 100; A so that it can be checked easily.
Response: 10; A
